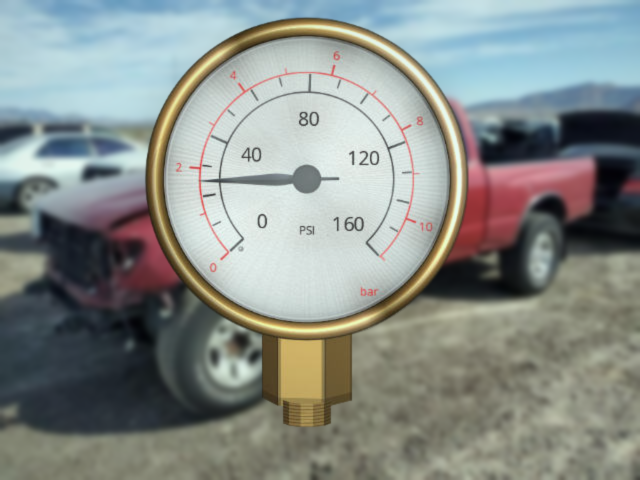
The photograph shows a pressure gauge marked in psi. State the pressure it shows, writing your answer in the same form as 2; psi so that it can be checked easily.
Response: 25; psi
